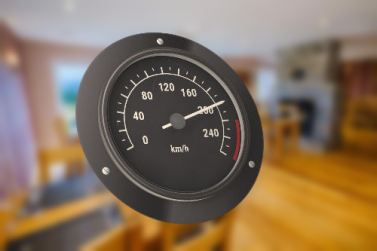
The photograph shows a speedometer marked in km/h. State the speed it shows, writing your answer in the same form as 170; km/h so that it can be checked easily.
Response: 200; km/h
